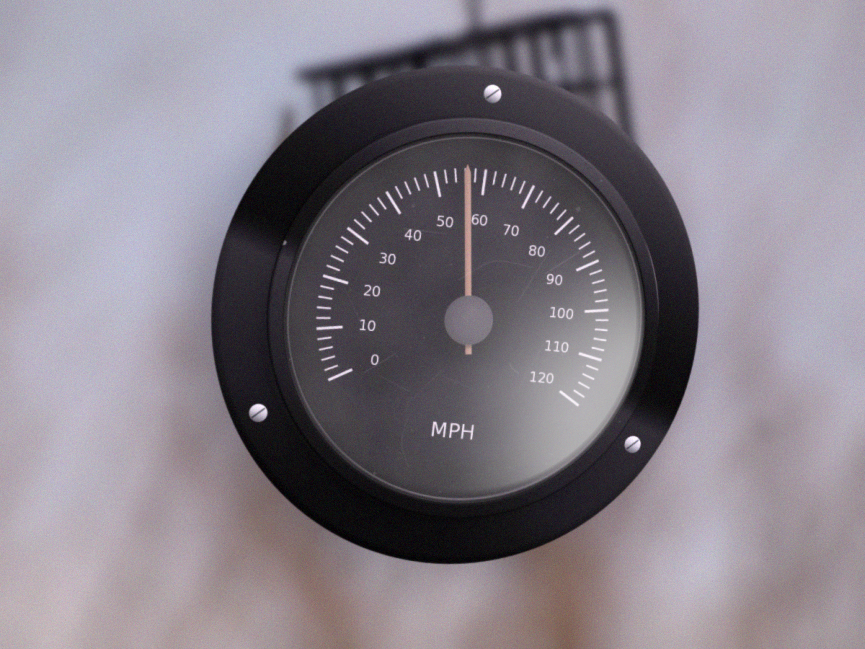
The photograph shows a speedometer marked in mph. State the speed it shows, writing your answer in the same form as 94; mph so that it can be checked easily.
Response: 56; mph
